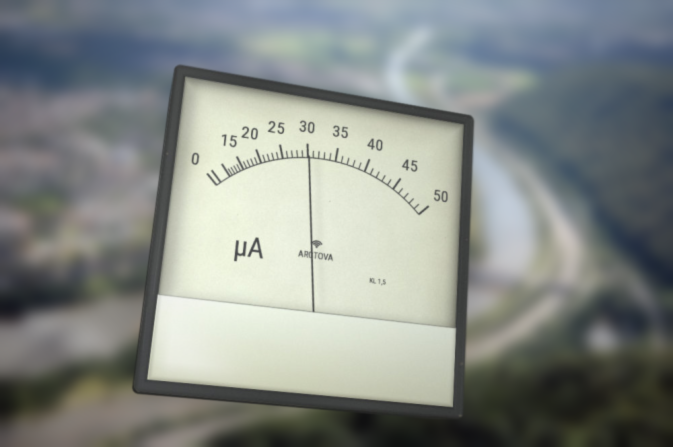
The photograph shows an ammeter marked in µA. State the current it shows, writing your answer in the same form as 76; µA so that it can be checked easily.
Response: 30; µA
